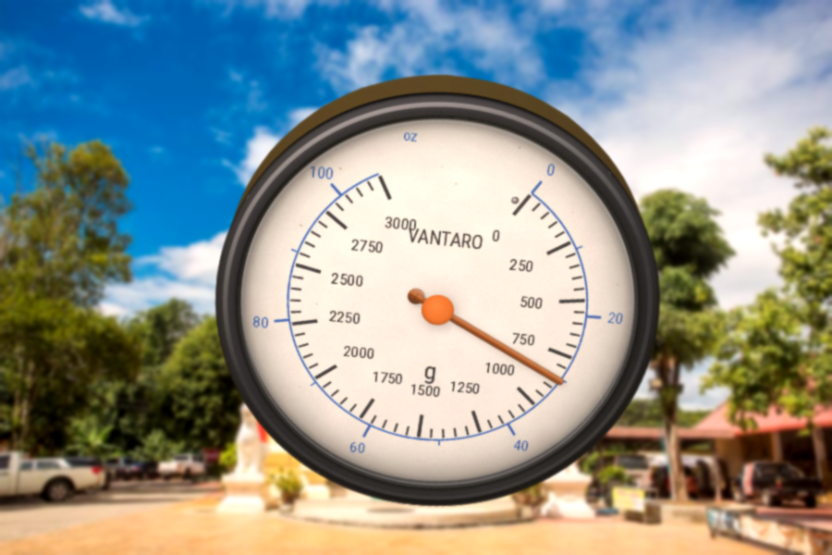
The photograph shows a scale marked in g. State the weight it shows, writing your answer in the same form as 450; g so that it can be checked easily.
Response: 850; g
